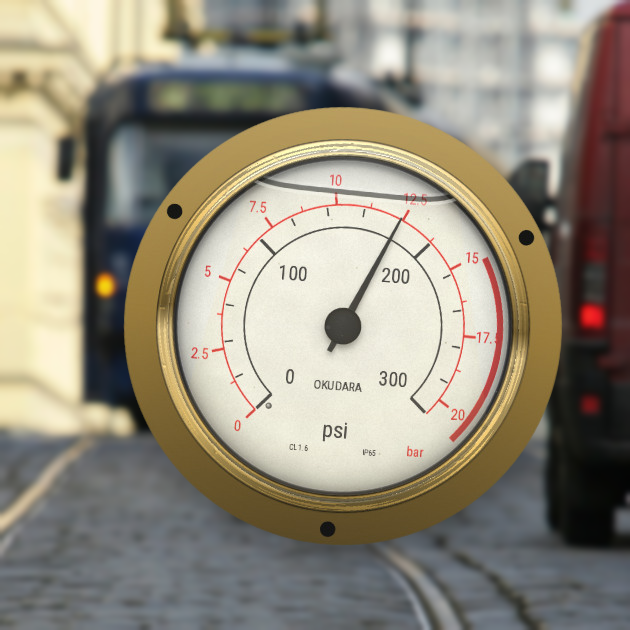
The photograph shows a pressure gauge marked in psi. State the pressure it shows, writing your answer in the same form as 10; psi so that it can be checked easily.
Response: 180; psi
